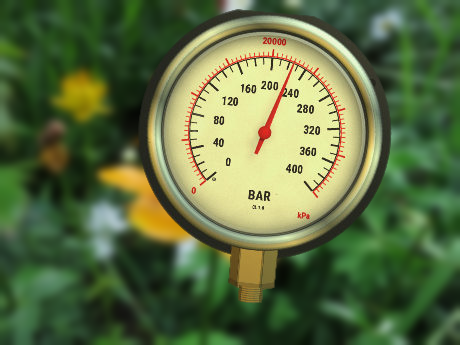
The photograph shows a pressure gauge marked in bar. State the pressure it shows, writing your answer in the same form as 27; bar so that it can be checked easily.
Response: 225; bar
